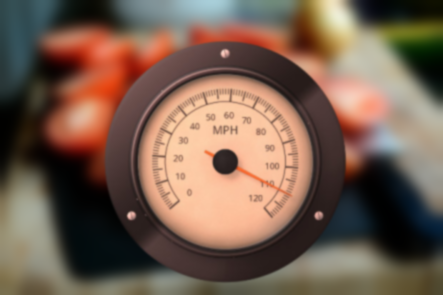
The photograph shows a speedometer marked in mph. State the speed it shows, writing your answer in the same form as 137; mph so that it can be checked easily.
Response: 110; mph
